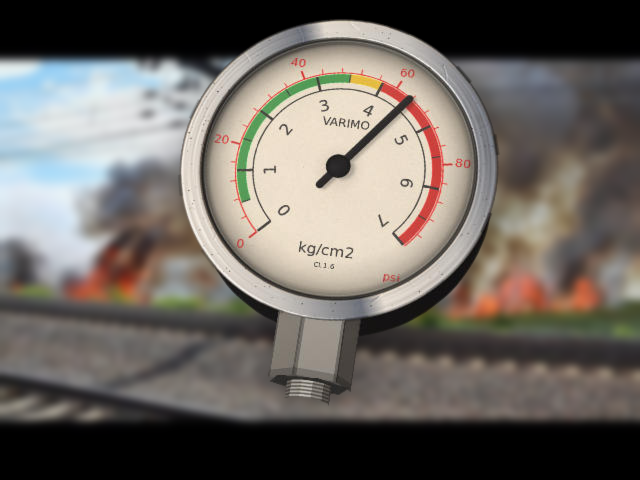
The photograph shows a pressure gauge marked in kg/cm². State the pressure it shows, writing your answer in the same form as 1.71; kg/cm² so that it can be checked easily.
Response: 4.5; kg/cm²
